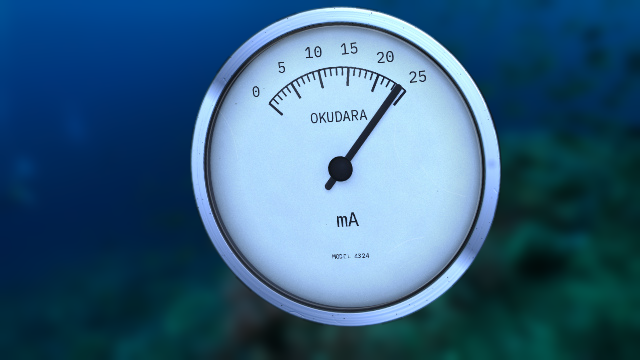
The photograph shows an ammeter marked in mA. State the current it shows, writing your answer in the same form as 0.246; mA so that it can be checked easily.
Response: 24; mA
